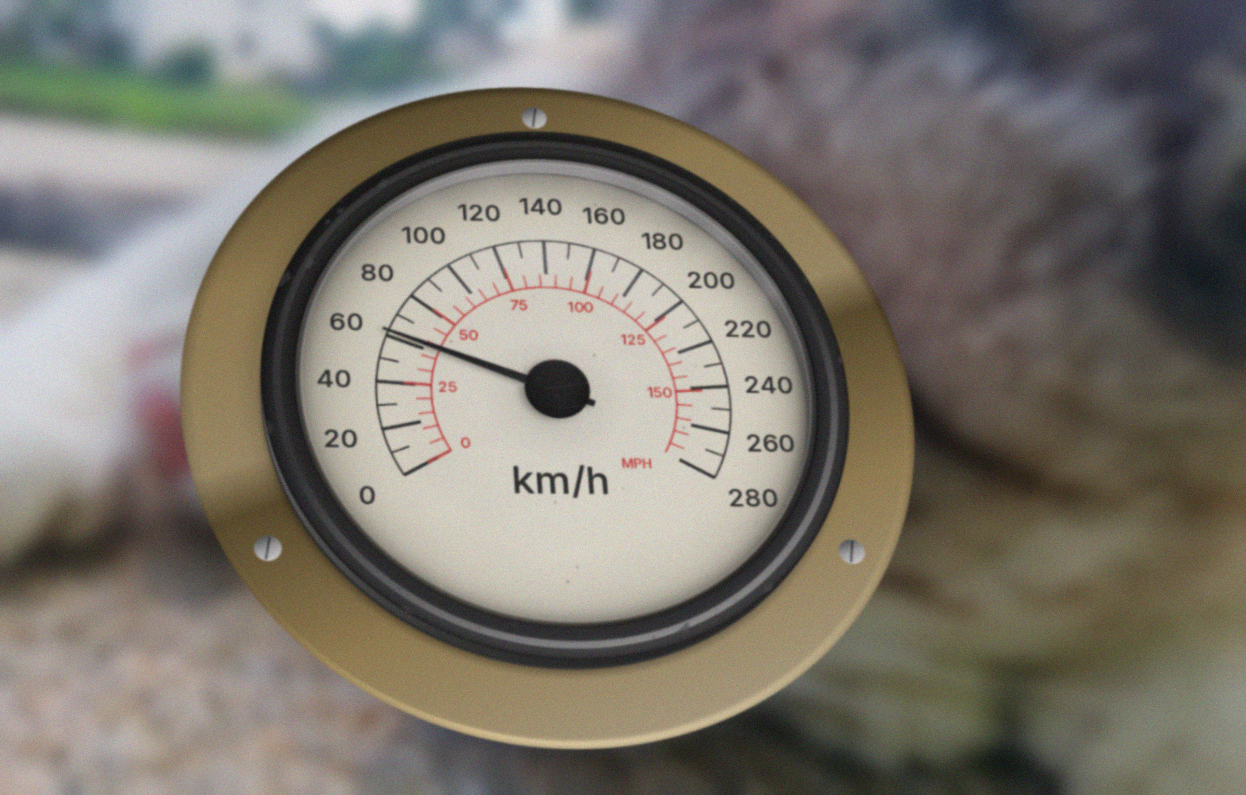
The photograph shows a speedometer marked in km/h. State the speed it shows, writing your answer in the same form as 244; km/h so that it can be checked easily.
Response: 60; km/h
